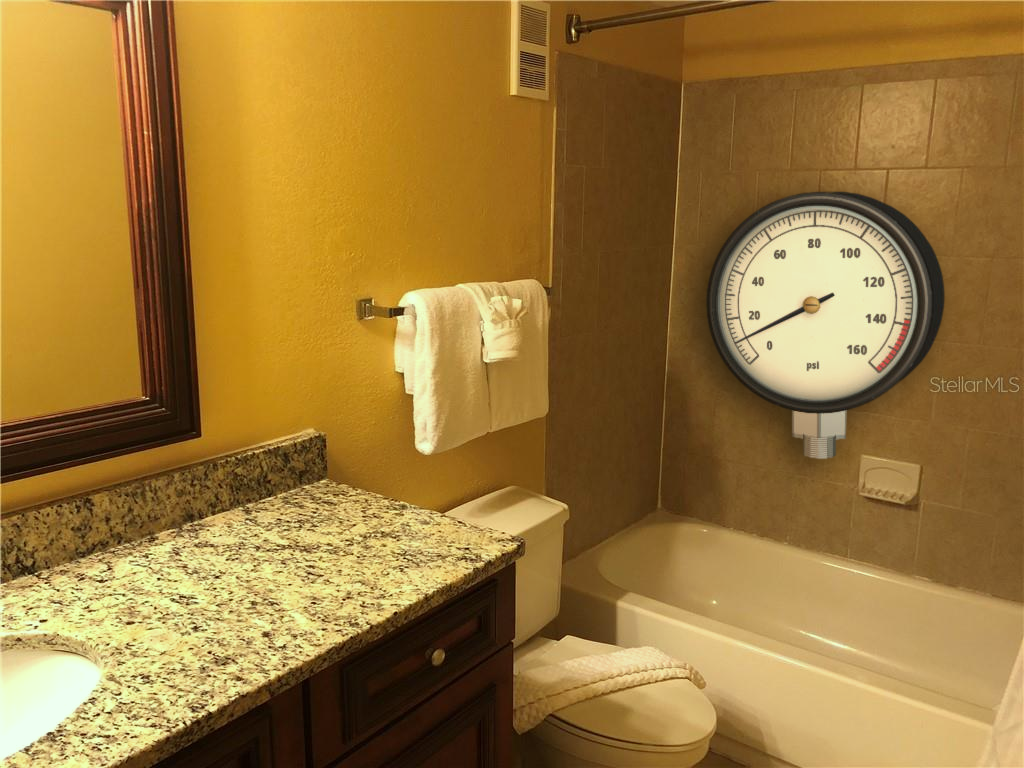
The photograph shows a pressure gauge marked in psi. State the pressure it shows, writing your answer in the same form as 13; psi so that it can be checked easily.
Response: 10; psi
